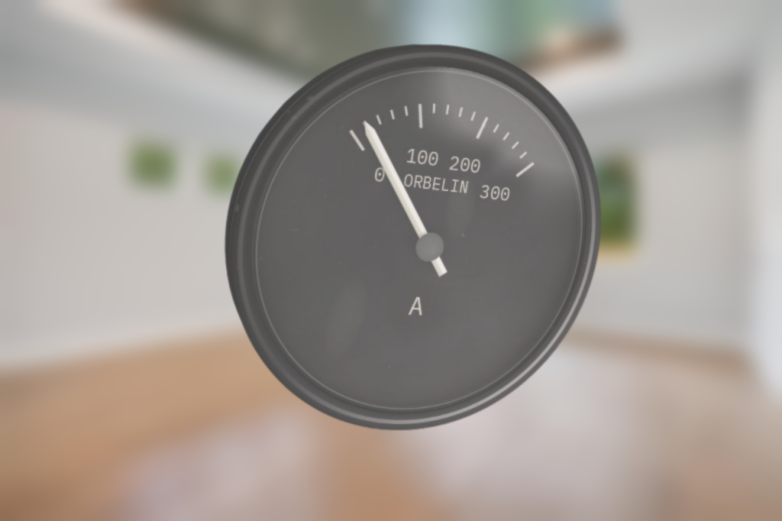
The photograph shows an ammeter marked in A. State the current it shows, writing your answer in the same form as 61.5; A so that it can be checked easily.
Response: 20; A
